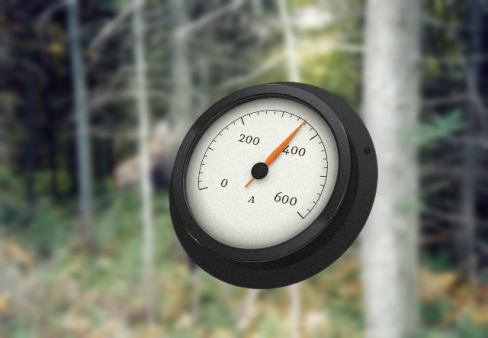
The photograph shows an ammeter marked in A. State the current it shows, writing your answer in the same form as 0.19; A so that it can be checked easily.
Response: 360; A
